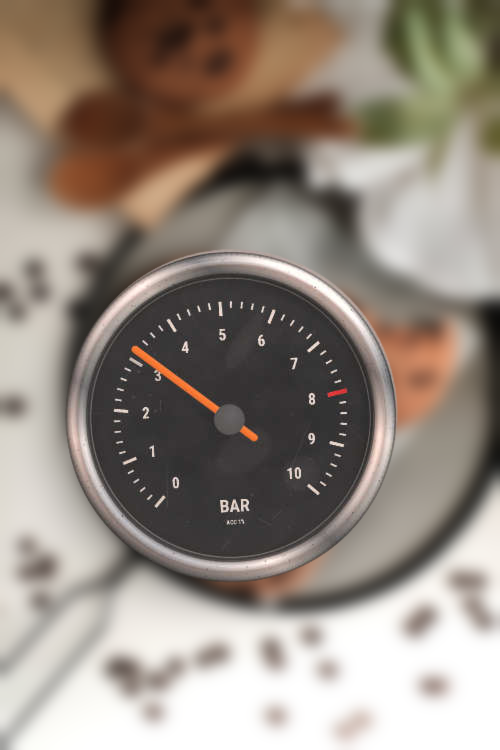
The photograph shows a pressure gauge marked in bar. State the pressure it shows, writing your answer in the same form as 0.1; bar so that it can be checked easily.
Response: 3.2; bar
